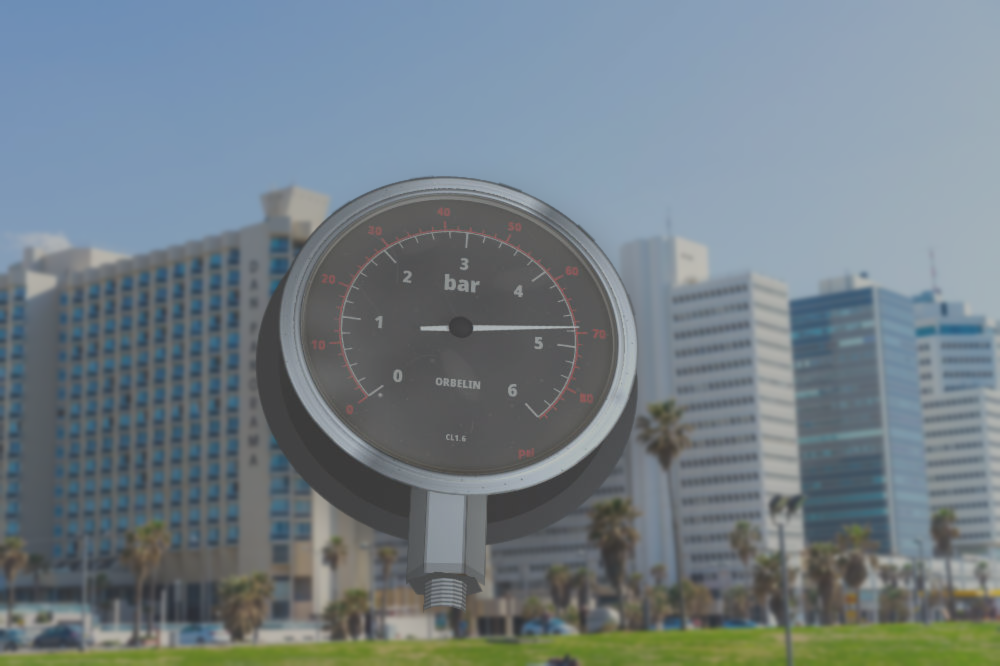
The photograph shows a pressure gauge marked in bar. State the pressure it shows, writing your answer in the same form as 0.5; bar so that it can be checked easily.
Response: 4.8; bar
